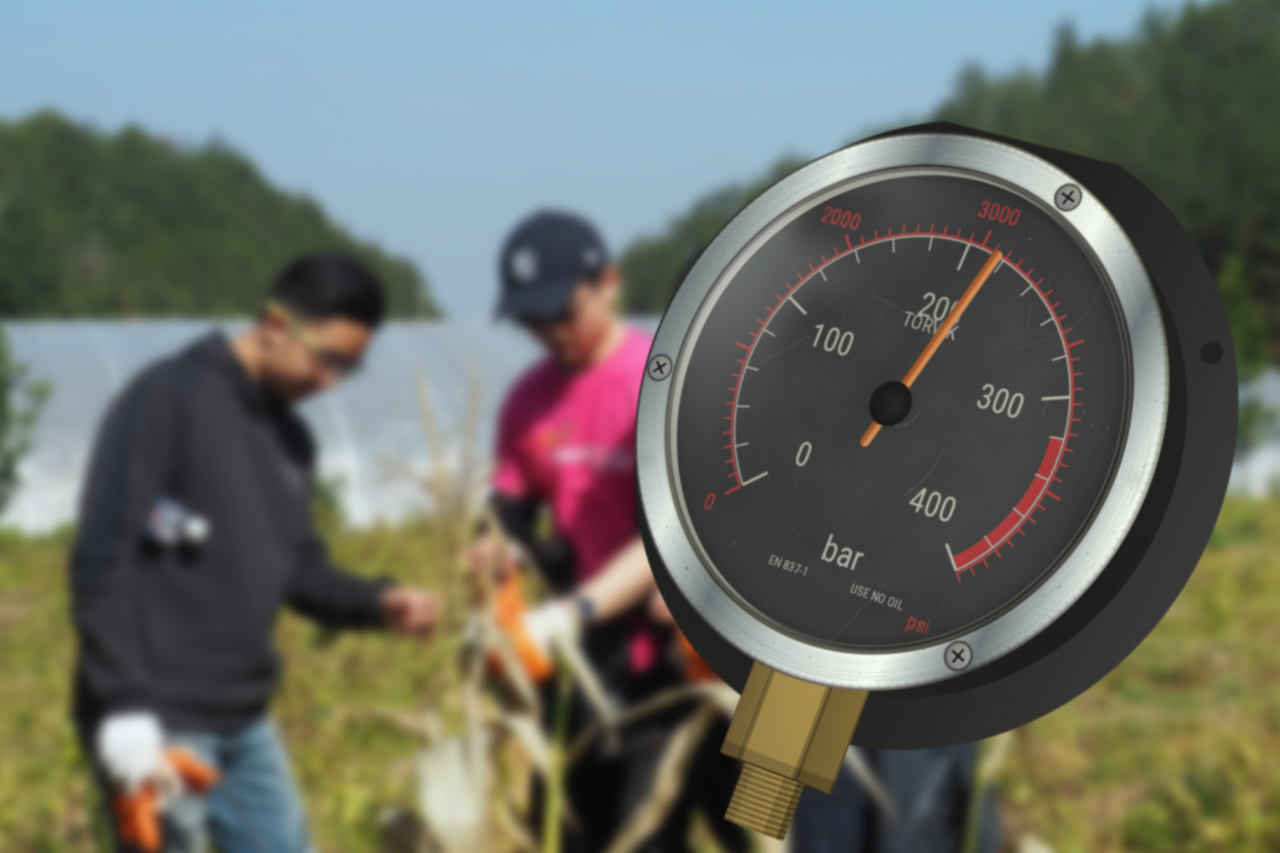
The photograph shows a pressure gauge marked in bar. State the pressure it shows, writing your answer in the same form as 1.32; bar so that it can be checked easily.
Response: 220; bar
